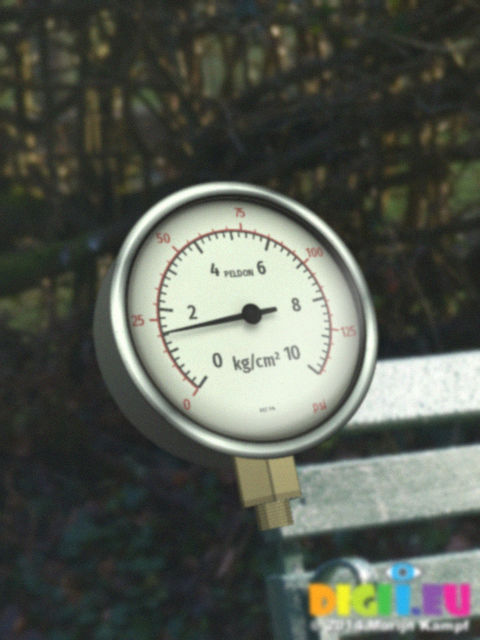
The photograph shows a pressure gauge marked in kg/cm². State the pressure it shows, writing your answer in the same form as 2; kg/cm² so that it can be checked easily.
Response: 1.4; kg/cm²
